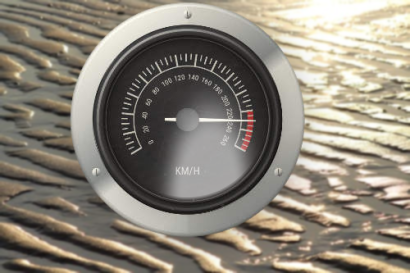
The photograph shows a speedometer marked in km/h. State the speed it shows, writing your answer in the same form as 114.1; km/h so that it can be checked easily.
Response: 230; km/h
